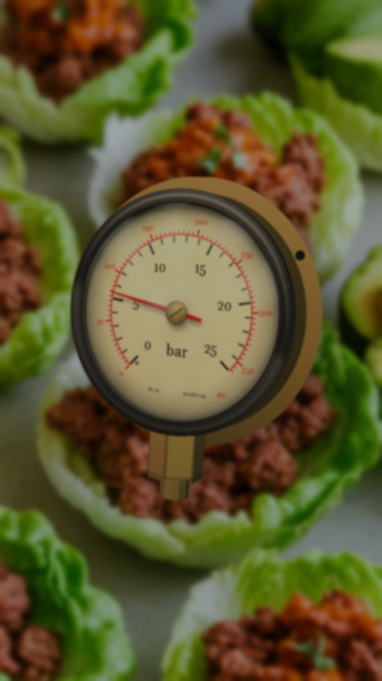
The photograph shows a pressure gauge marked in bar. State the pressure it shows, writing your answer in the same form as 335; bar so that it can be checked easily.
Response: 5.5; bar
